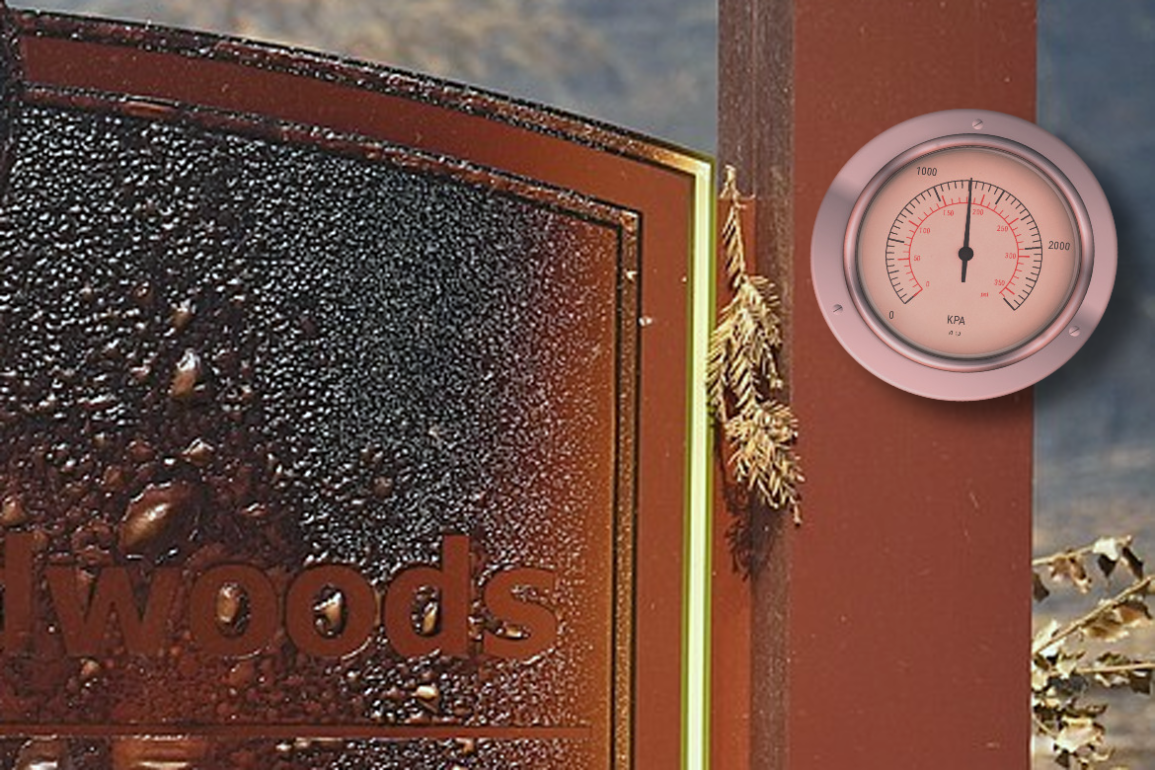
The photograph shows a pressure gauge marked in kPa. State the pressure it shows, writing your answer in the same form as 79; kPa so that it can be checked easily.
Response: 1250; kPa
